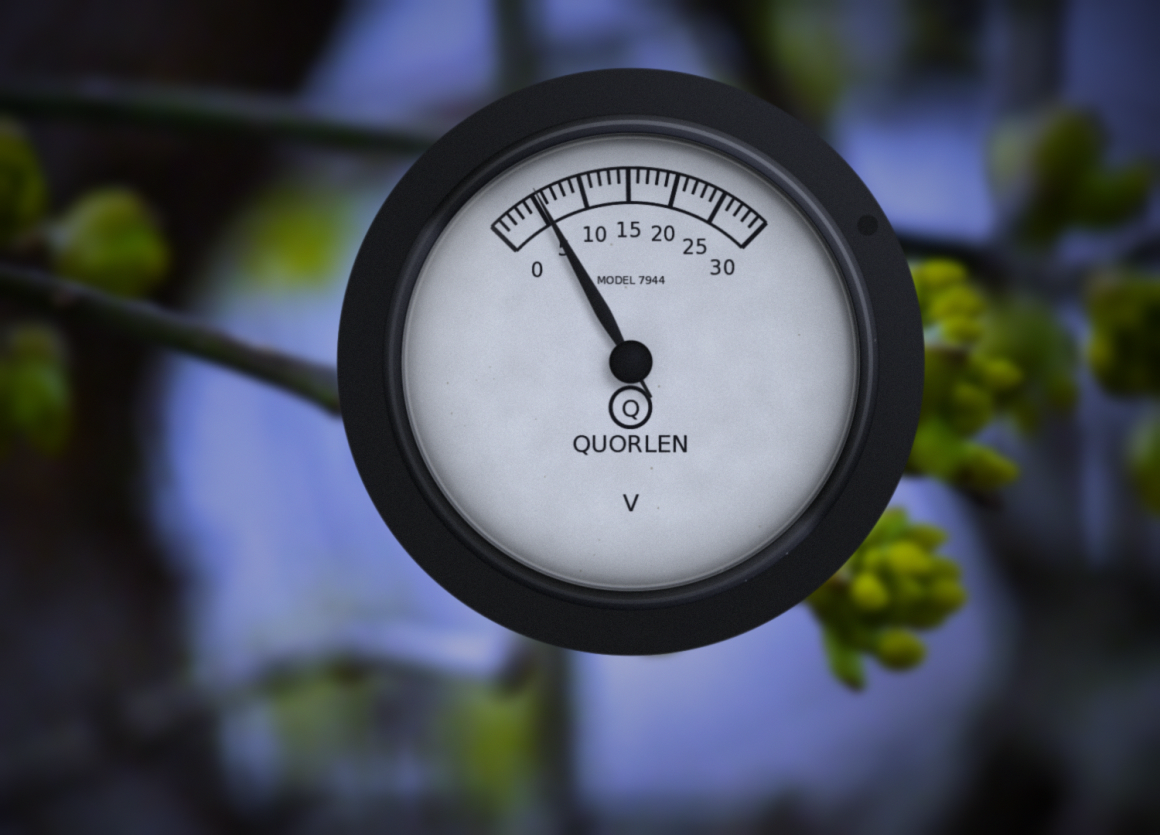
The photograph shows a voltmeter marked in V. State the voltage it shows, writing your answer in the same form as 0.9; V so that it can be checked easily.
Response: 5.5; V
